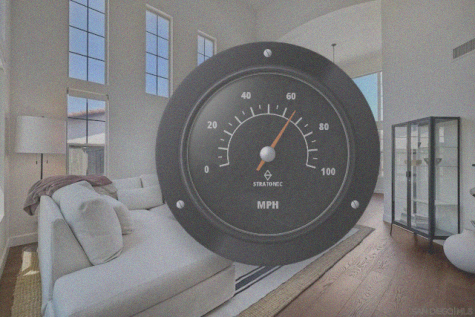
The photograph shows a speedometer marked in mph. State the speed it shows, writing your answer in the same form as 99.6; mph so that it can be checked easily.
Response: 65; mph
